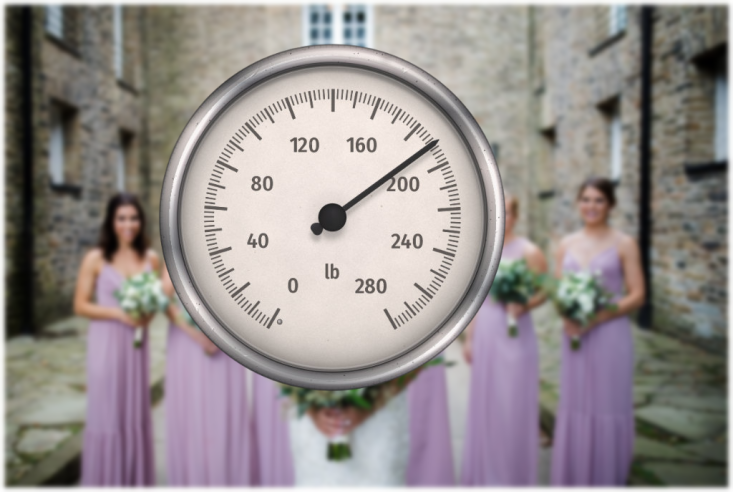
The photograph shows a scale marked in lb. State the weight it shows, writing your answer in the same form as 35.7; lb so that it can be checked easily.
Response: 190; lb
